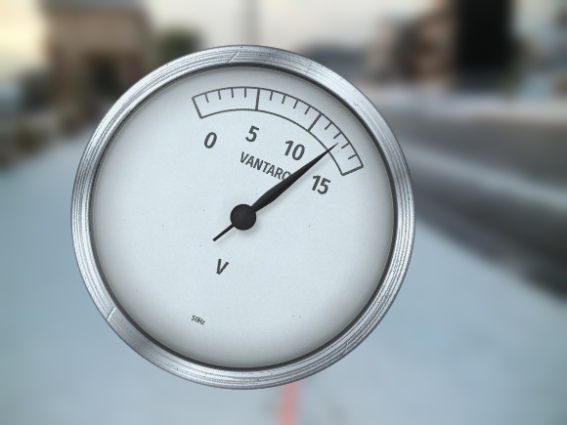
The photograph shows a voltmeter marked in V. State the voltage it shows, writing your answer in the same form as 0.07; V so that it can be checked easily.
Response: 12.5; V
